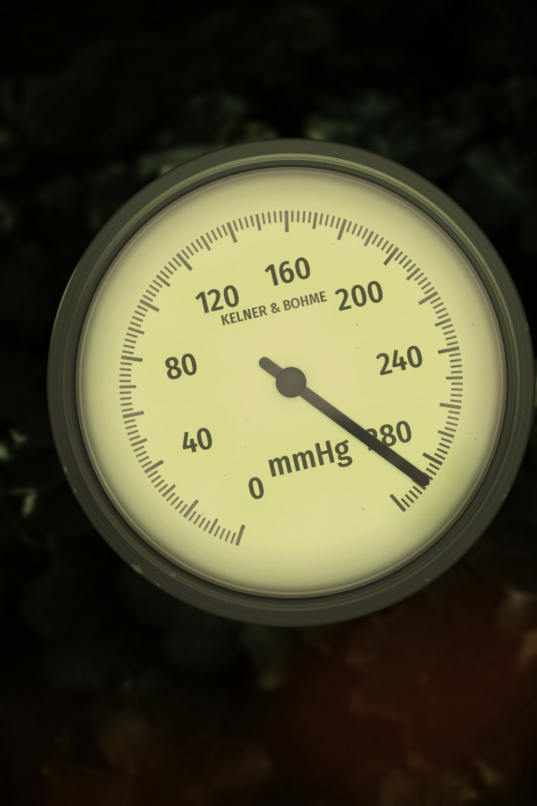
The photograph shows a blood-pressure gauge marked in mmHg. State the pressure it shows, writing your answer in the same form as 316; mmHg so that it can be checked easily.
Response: 288; mmHg
